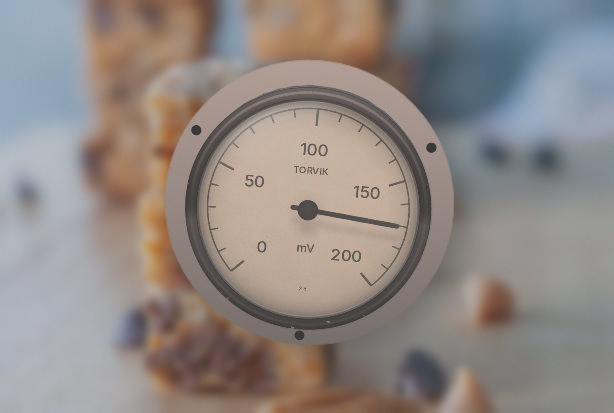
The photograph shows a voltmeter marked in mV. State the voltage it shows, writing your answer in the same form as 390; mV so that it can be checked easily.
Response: 170; mV
